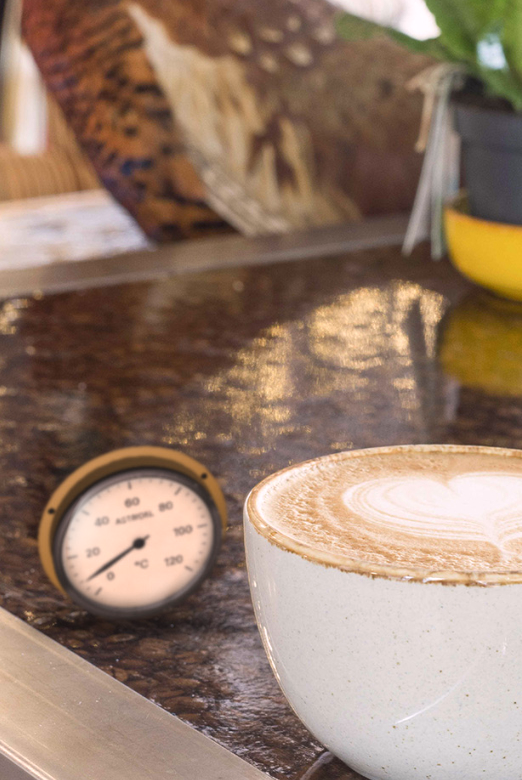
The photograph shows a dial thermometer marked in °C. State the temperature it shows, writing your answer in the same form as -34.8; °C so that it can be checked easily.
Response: 8; °C
